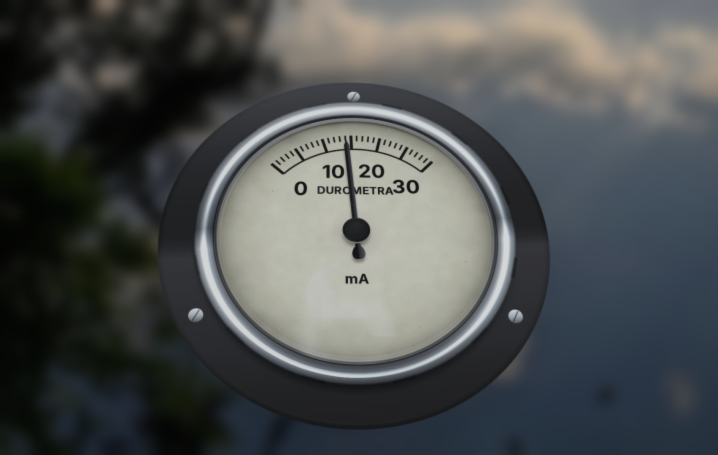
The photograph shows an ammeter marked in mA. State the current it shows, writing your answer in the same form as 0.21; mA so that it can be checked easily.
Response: 14; mA
